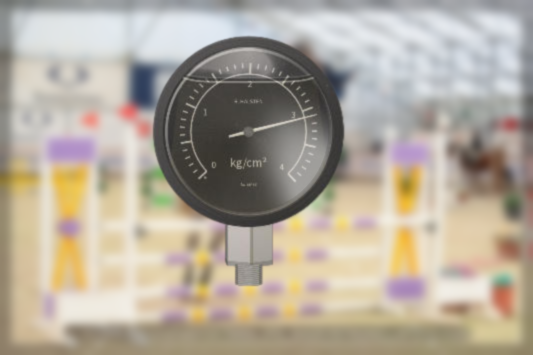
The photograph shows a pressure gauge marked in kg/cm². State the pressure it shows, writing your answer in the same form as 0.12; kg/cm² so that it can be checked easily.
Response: 3.1; kg/cm²
